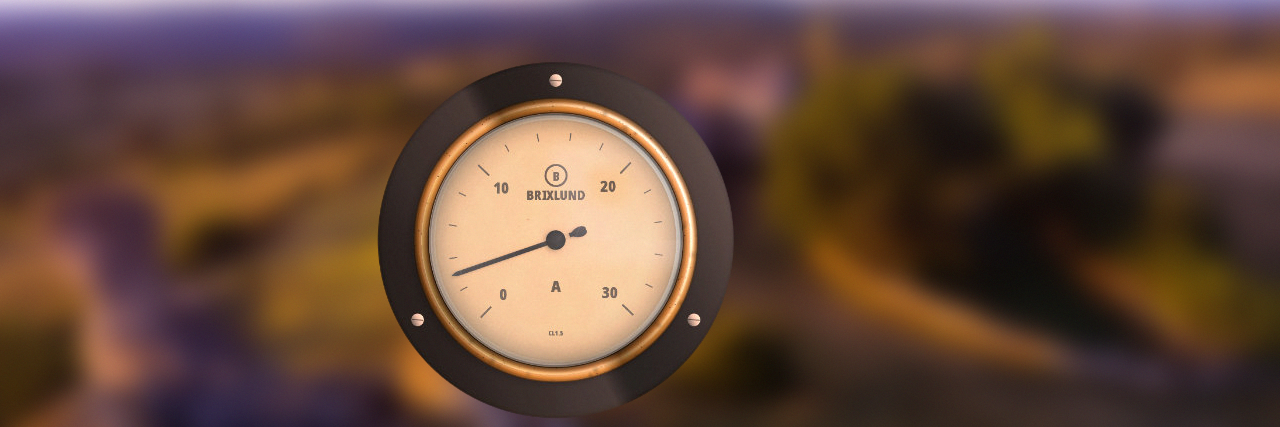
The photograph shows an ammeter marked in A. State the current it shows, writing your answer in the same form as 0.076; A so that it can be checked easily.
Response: 3; A
